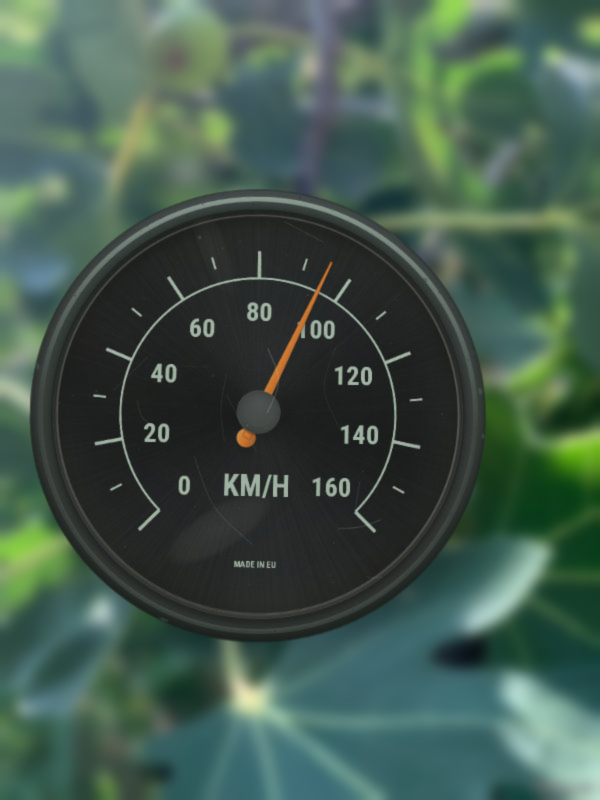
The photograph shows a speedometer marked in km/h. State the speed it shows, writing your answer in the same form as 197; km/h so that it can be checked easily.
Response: 95; km/h
